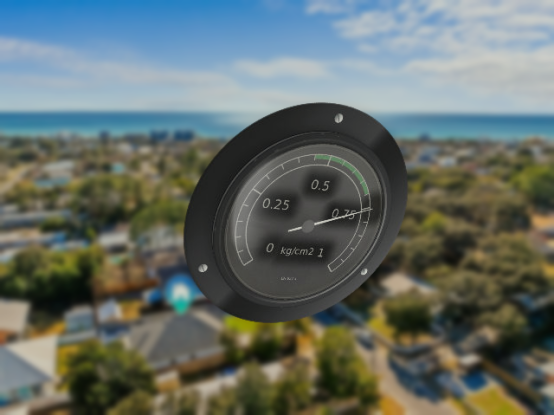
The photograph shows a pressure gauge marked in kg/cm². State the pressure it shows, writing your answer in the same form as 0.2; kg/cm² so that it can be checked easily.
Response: 0.75; kg/cm²
